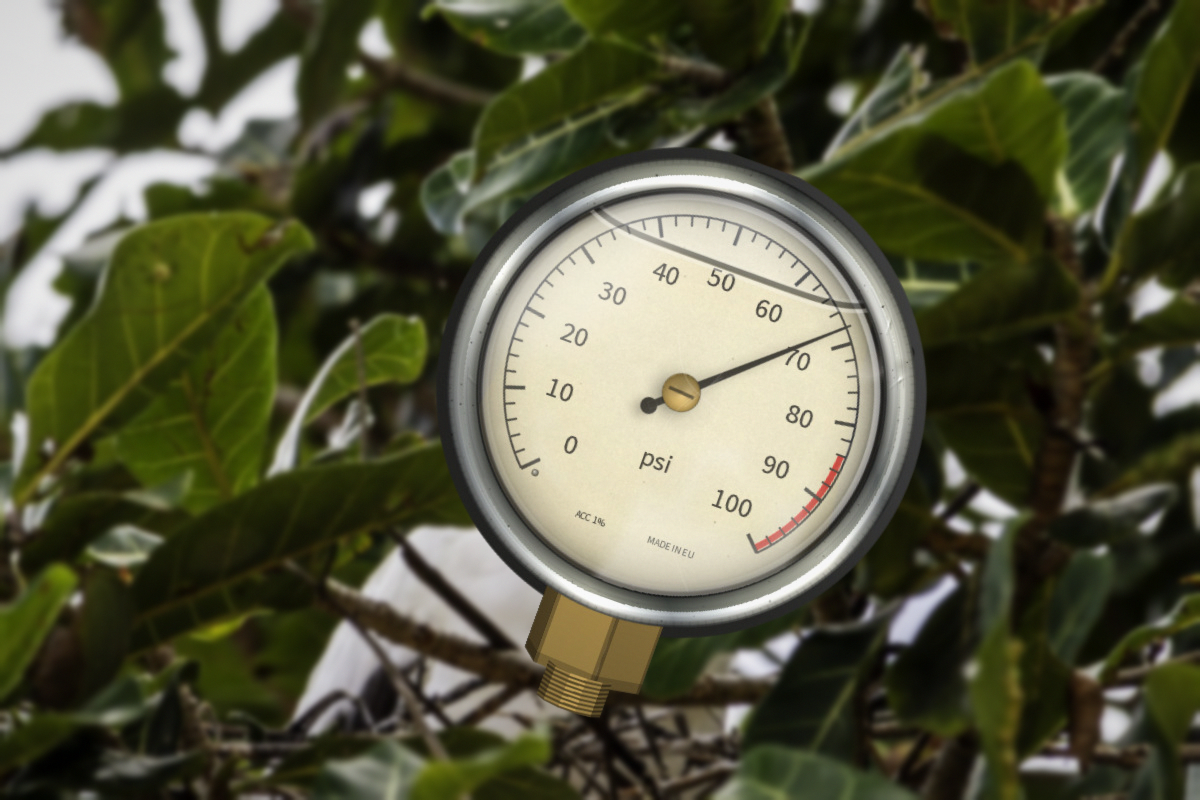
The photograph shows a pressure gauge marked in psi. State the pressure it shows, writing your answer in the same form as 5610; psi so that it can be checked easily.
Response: 68; psi
